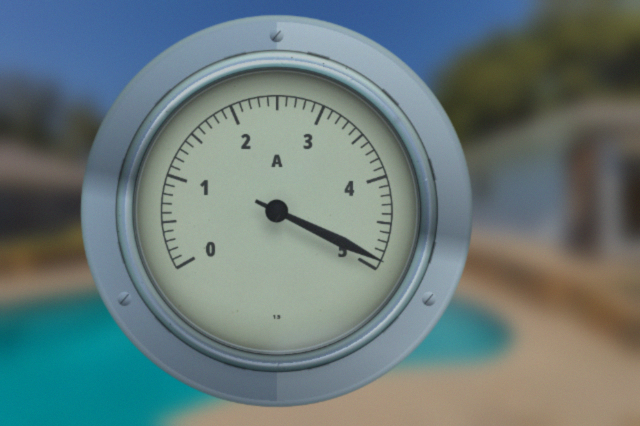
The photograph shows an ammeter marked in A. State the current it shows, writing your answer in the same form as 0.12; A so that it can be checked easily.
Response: 4.9; A
